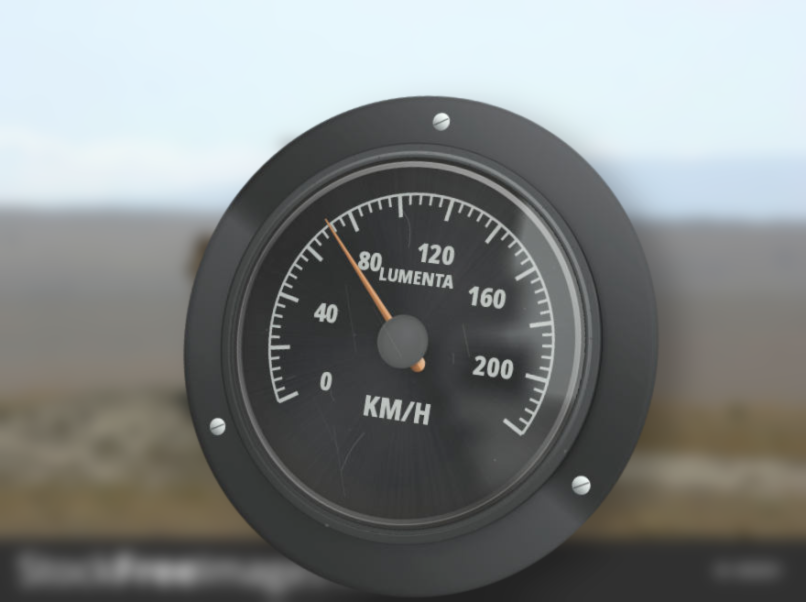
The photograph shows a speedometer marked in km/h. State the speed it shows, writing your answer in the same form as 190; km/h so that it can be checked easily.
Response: 72; km/h
